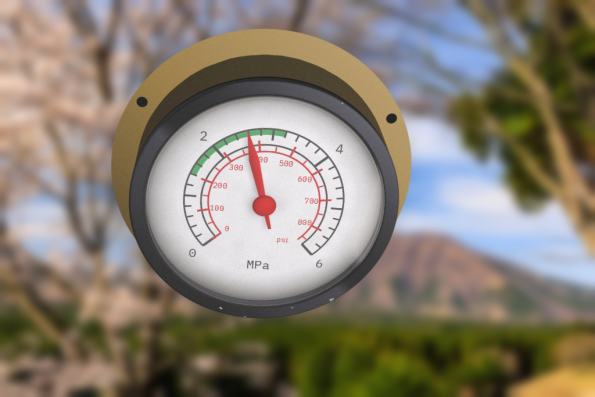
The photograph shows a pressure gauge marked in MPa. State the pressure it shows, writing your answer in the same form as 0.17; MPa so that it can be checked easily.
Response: 2.6; MPa
